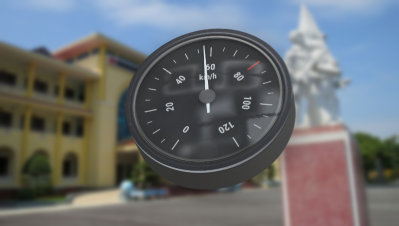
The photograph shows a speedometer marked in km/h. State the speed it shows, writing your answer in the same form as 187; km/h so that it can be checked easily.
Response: 57.5; km/h
